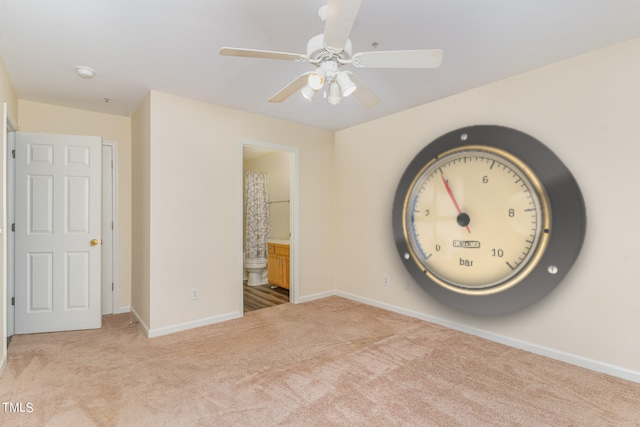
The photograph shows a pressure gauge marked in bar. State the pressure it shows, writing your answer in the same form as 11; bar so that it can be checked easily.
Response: 4; bar
